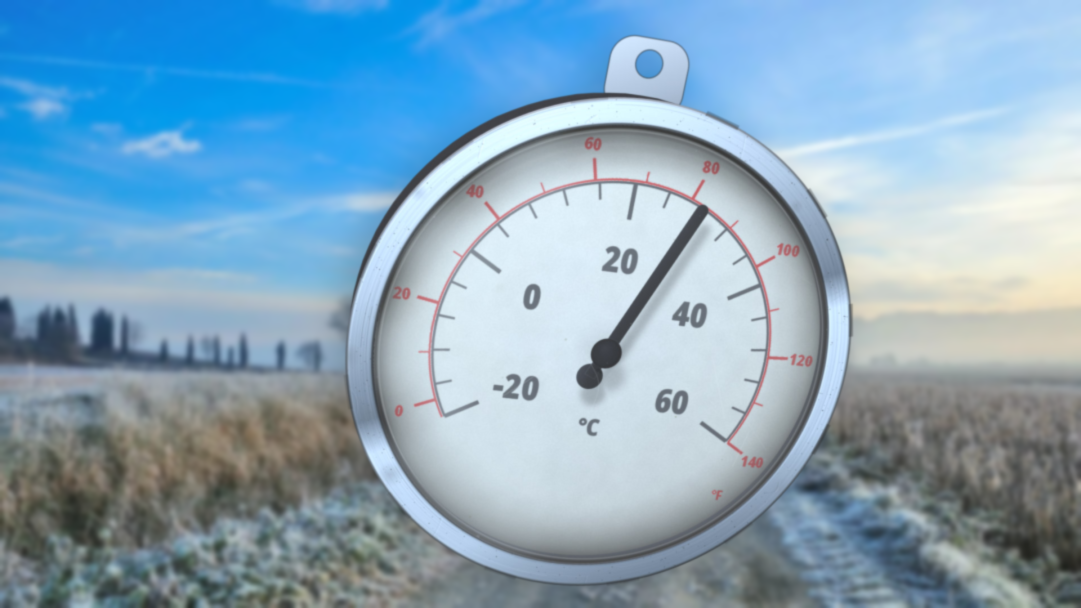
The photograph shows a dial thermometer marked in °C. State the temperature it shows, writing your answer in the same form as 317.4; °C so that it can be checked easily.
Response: 28; °C
